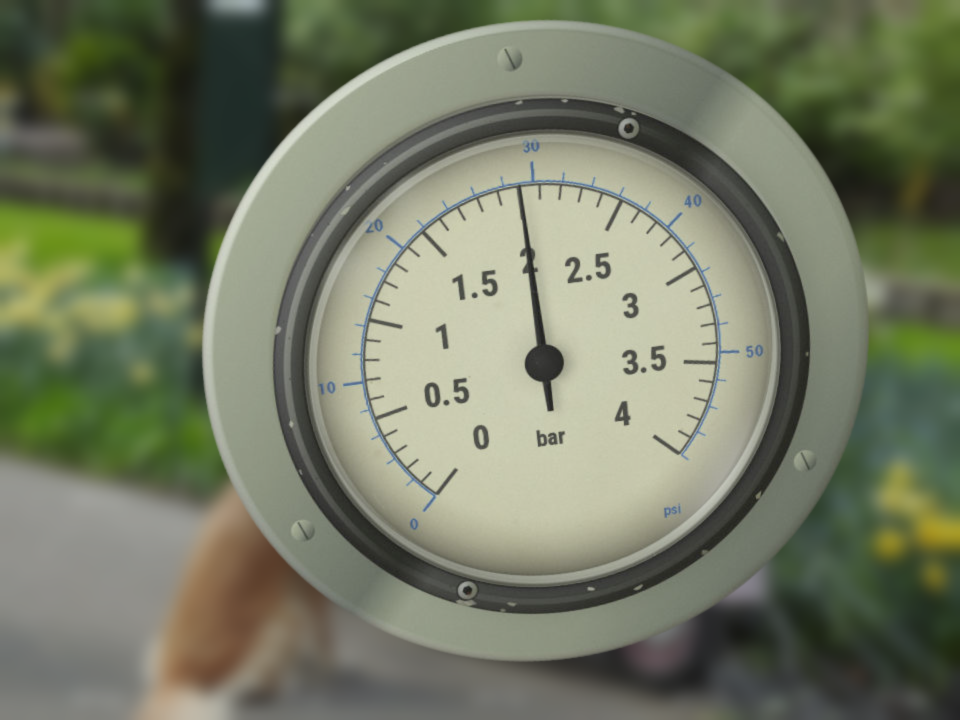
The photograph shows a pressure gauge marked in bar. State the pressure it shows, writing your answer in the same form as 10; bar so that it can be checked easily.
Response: 2; bar
